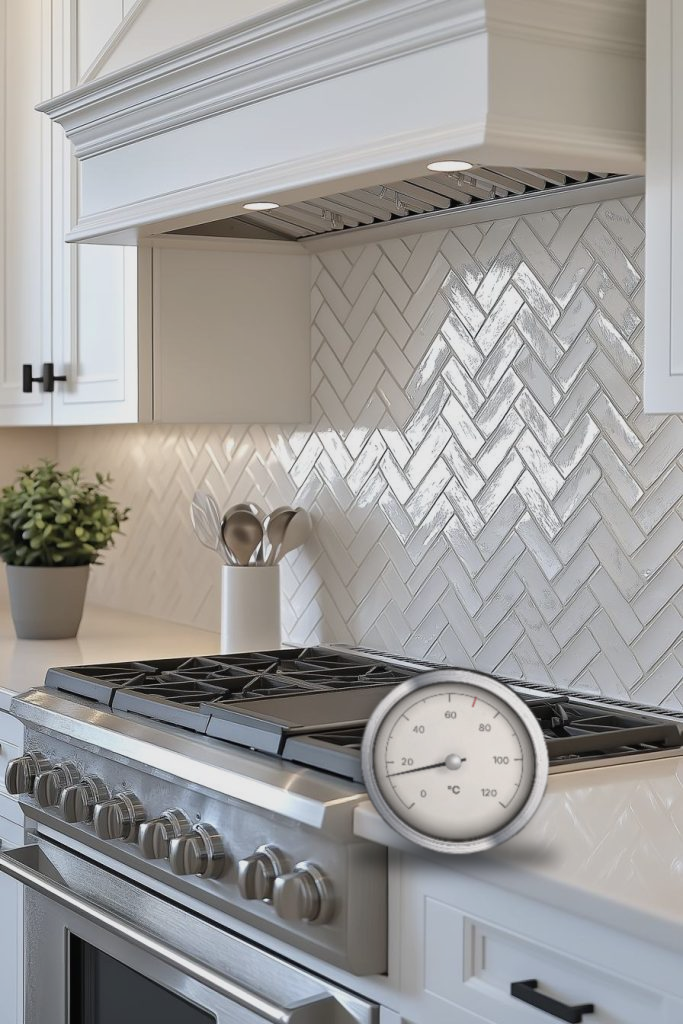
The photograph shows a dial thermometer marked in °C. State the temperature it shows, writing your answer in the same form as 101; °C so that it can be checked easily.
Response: 15; °C
